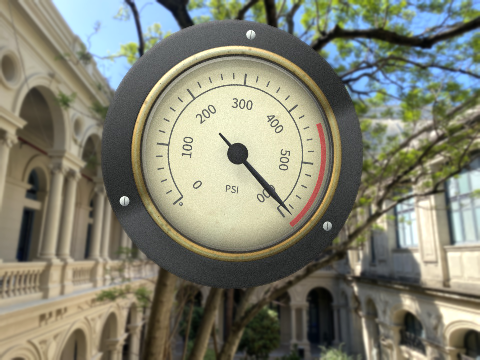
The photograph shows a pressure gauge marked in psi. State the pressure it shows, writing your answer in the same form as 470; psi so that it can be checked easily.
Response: 590; psi
